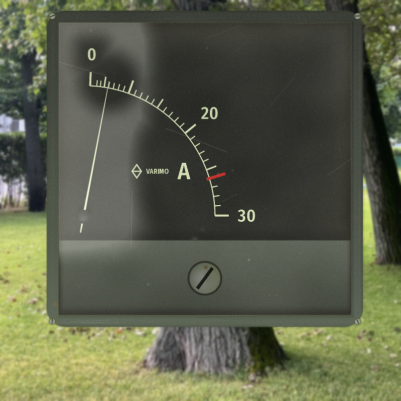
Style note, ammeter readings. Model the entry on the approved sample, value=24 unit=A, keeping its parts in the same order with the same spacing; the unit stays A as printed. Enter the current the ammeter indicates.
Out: value=6 unit=A
